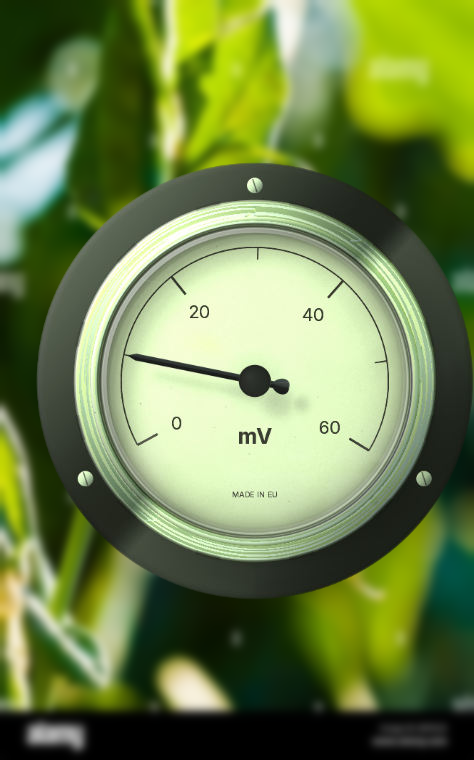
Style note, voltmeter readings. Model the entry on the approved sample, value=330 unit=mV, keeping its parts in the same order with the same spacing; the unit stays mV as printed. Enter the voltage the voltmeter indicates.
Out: value=10 unit=mV
